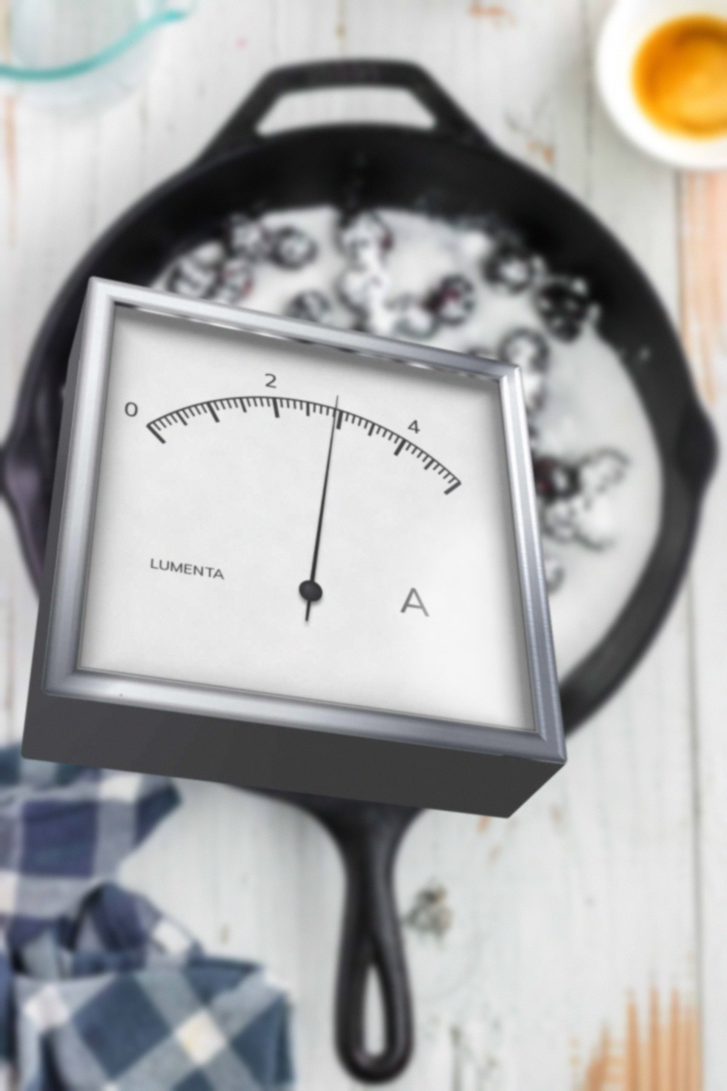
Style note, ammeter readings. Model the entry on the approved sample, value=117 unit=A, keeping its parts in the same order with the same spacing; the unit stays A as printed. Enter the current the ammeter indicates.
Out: value=2.9 unit=A
